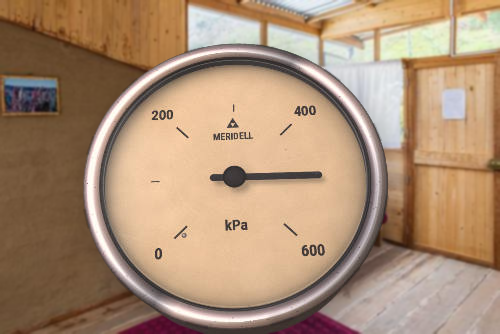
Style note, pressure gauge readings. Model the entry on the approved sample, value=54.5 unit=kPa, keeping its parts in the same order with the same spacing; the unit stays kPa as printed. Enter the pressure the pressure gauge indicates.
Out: value=500 unit=kPa
